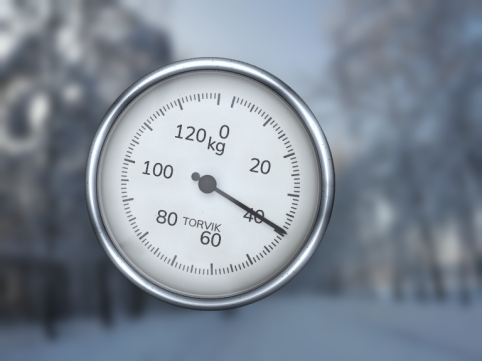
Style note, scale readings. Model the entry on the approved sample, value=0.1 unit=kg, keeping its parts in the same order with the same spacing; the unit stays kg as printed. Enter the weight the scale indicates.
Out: value=39 unit=kg
